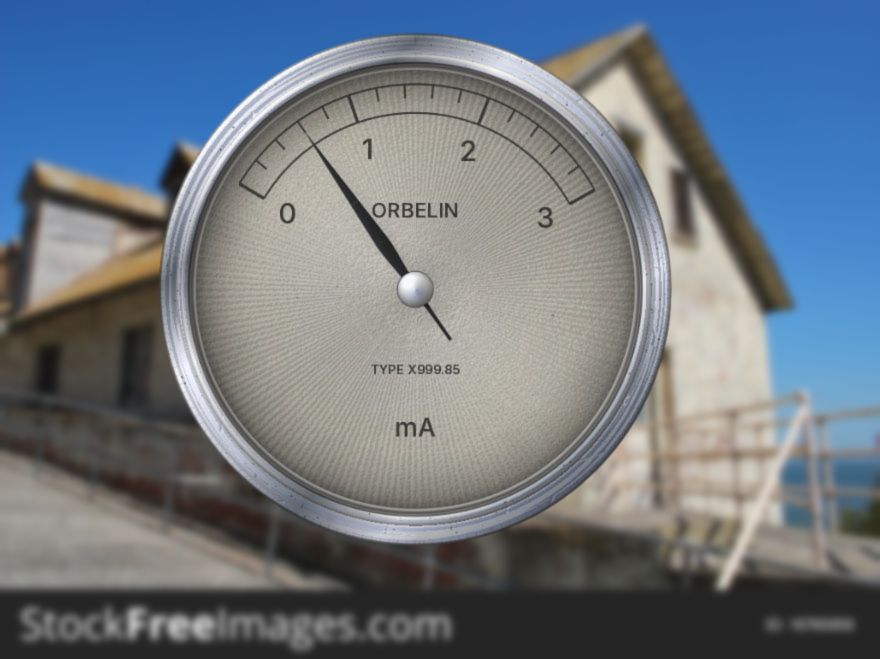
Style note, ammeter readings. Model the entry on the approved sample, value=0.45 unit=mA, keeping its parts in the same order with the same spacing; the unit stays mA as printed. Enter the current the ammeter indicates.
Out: value=0.6 unit=mA
